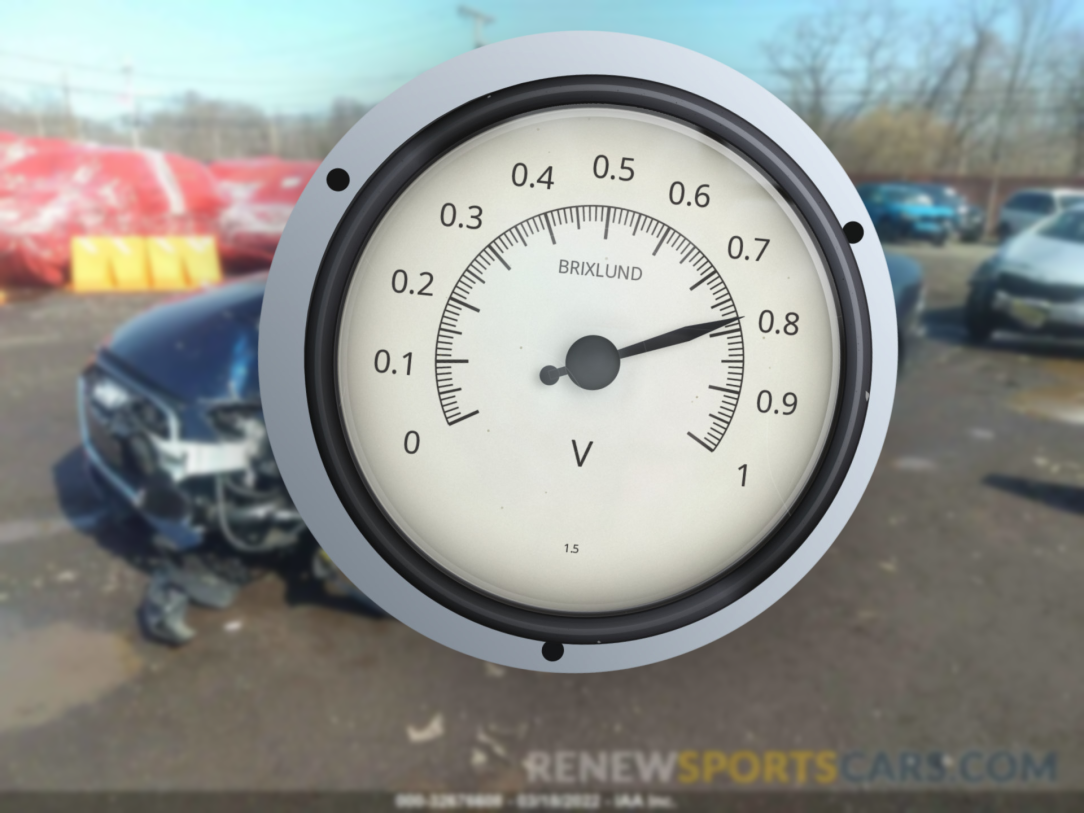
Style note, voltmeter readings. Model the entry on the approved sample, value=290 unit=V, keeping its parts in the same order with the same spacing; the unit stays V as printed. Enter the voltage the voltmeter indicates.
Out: value=0.78 unit=V
